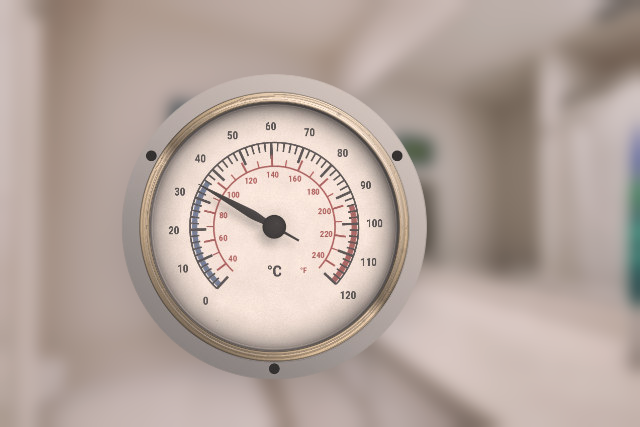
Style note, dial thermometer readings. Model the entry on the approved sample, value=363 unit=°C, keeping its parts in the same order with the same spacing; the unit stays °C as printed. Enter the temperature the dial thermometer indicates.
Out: value=34 unit=°C
